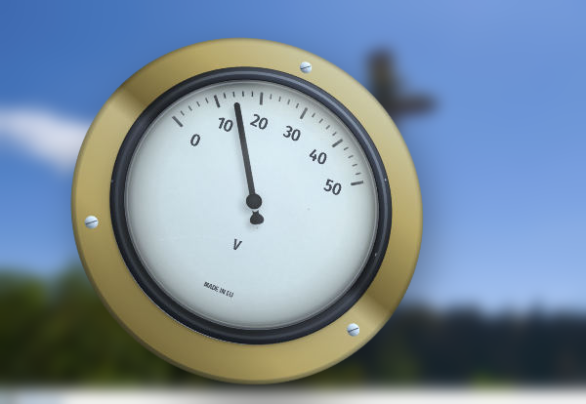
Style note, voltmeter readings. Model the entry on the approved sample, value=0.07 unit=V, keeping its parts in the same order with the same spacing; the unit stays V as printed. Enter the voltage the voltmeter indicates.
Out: value=14 unit=V
